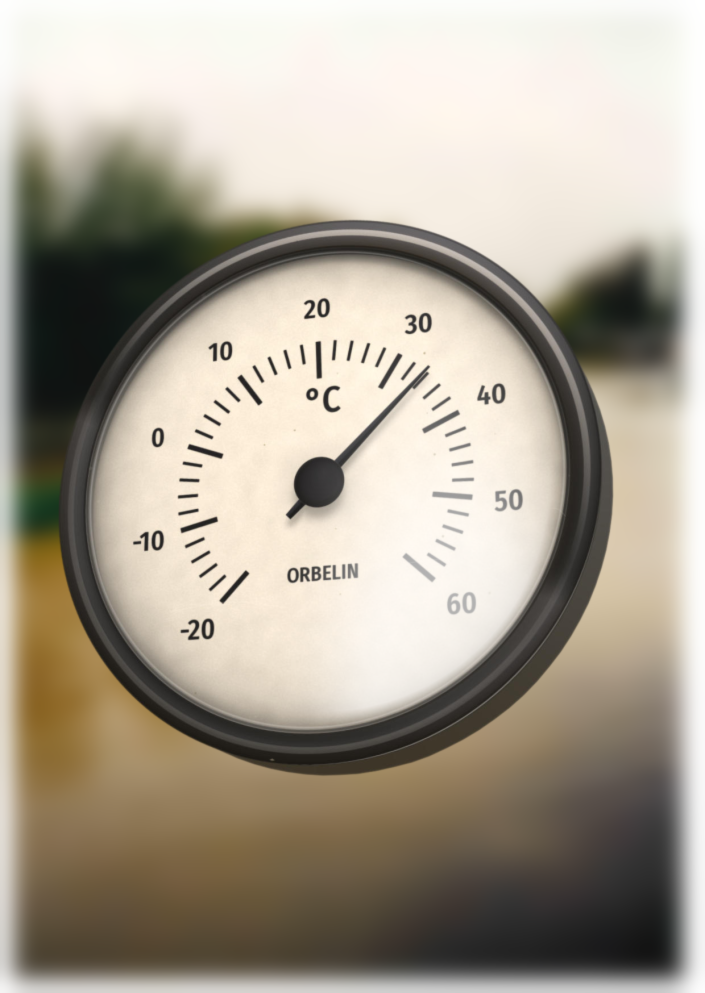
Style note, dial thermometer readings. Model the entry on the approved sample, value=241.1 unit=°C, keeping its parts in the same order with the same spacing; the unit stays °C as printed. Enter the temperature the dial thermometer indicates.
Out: value=34 unit=°C
